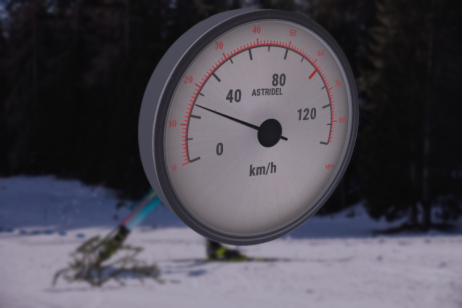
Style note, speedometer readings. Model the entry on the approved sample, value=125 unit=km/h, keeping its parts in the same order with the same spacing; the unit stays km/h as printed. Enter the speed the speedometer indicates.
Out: value=25 unit=km/h
